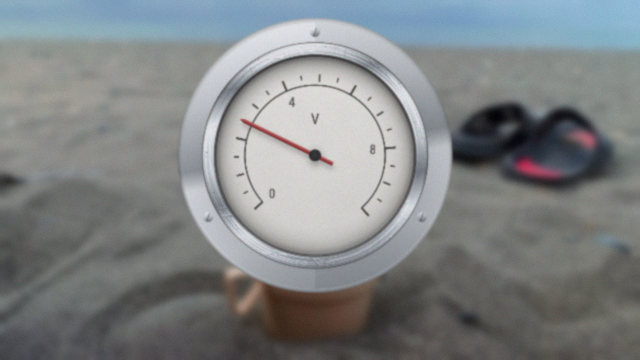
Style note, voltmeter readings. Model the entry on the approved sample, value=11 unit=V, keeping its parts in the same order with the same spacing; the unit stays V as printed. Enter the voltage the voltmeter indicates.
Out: value=2.5 unit=V
